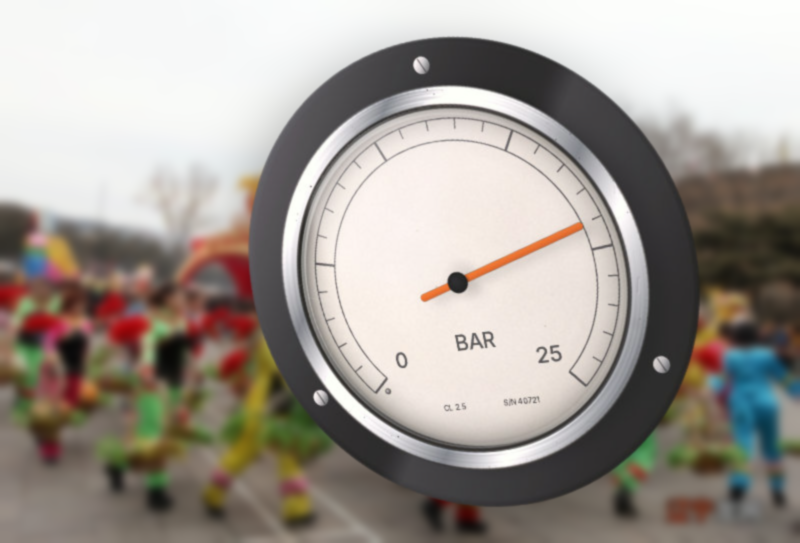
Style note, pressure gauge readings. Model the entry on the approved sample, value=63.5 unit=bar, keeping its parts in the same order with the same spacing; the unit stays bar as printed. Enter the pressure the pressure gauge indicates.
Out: value=19 unit=bar
